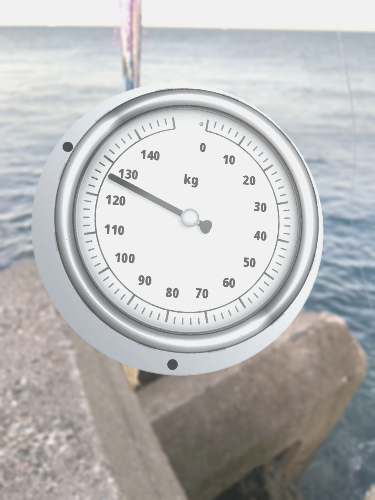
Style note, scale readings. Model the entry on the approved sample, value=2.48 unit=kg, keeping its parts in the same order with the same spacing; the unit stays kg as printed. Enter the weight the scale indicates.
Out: value=126 unit=kg
